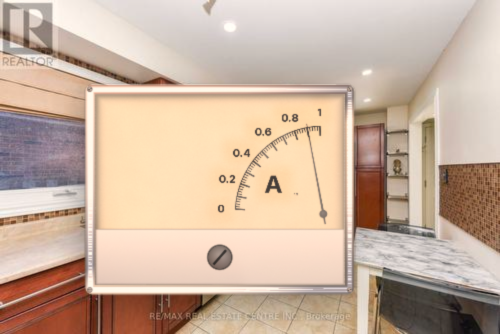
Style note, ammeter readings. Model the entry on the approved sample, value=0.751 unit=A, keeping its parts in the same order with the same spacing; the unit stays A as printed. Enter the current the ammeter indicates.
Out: value=0.9 unit=A
